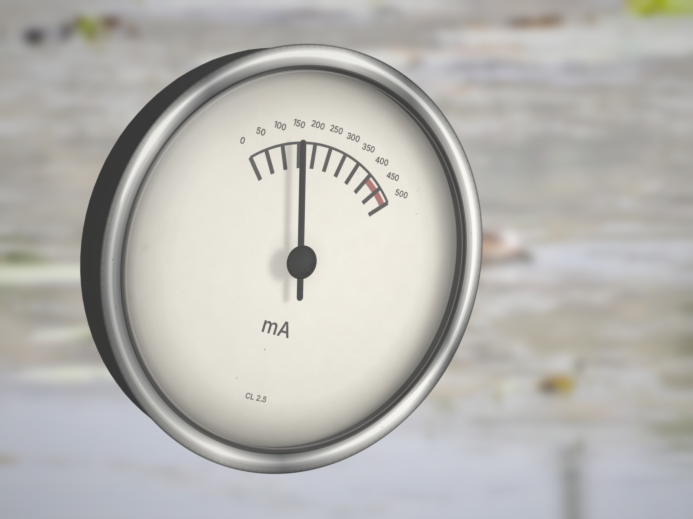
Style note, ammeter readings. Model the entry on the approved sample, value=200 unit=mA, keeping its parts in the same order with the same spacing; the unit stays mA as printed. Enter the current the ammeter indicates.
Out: value=150 unit=mA
